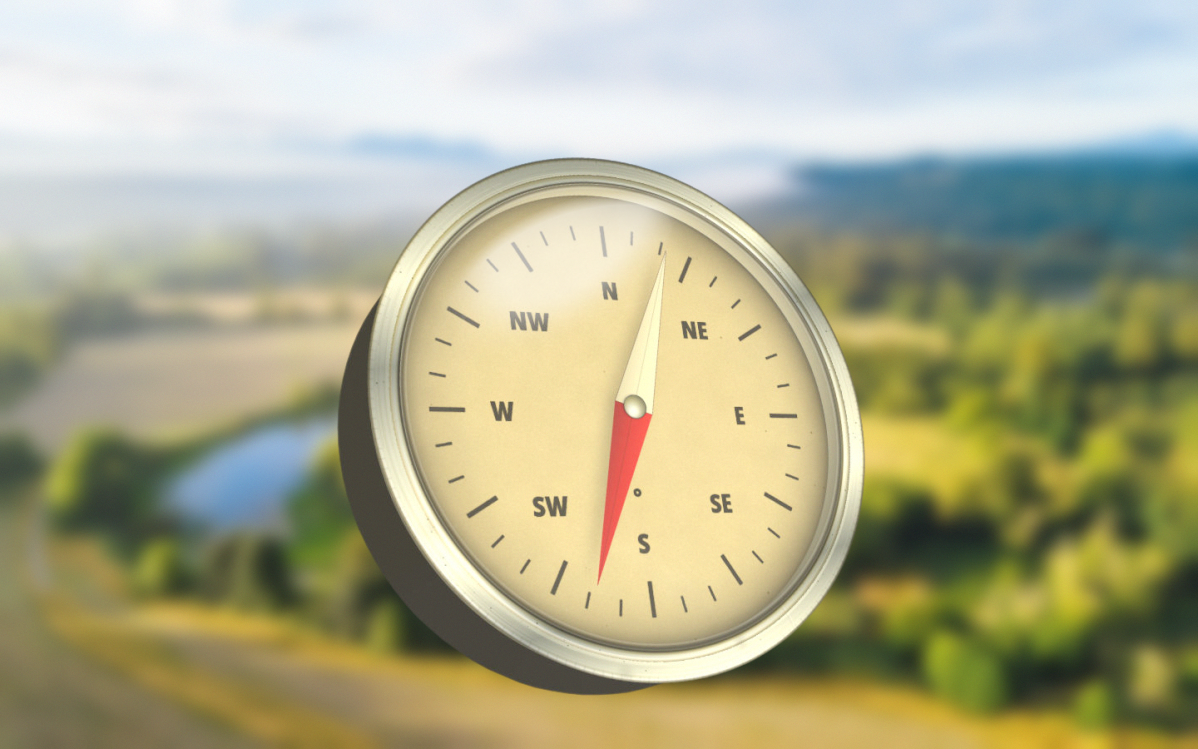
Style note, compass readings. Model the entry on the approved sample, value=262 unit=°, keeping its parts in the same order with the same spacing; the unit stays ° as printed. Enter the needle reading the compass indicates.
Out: value=200 unit=°
